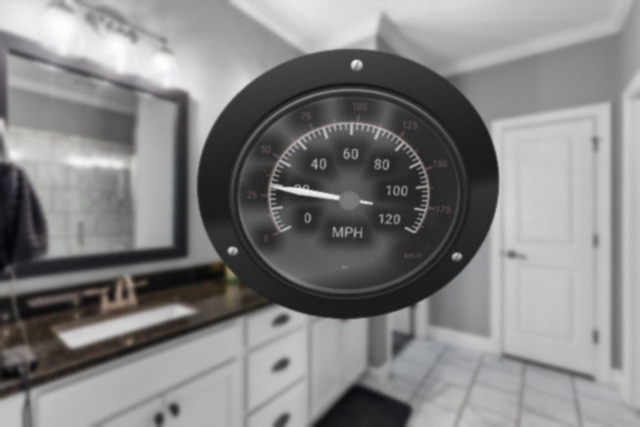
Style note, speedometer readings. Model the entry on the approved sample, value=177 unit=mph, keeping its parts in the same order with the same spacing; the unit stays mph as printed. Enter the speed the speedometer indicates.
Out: value=20 unit=mph
